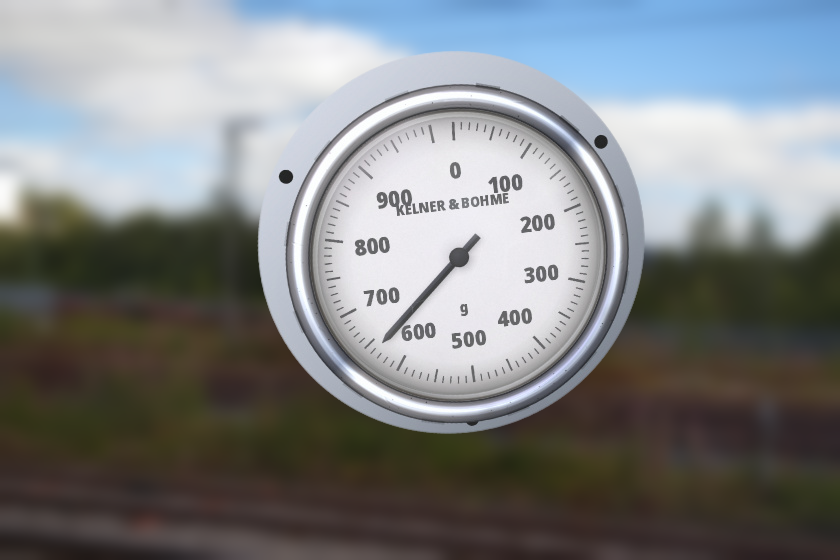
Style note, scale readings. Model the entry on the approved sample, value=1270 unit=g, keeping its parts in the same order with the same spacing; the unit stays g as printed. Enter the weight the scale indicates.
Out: value=640 unit=g
